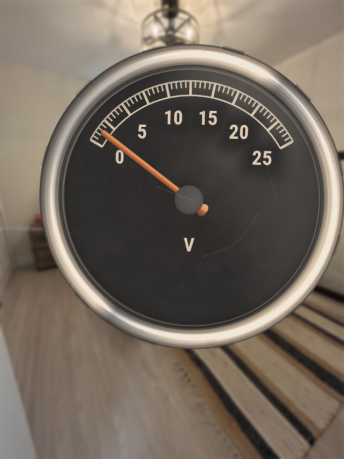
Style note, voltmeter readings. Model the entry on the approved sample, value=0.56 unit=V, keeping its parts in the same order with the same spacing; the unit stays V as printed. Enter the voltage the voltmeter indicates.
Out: value=1.5 unit=V
